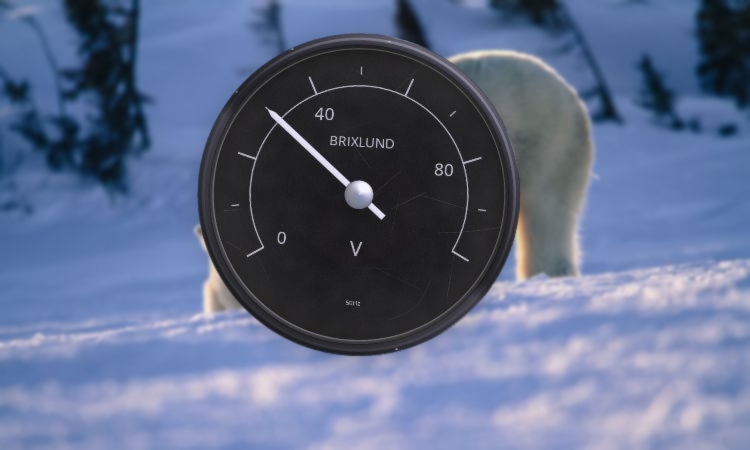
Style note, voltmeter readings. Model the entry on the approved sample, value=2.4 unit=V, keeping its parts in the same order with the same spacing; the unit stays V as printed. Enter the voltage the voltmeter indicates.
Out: value=30 unit=V
